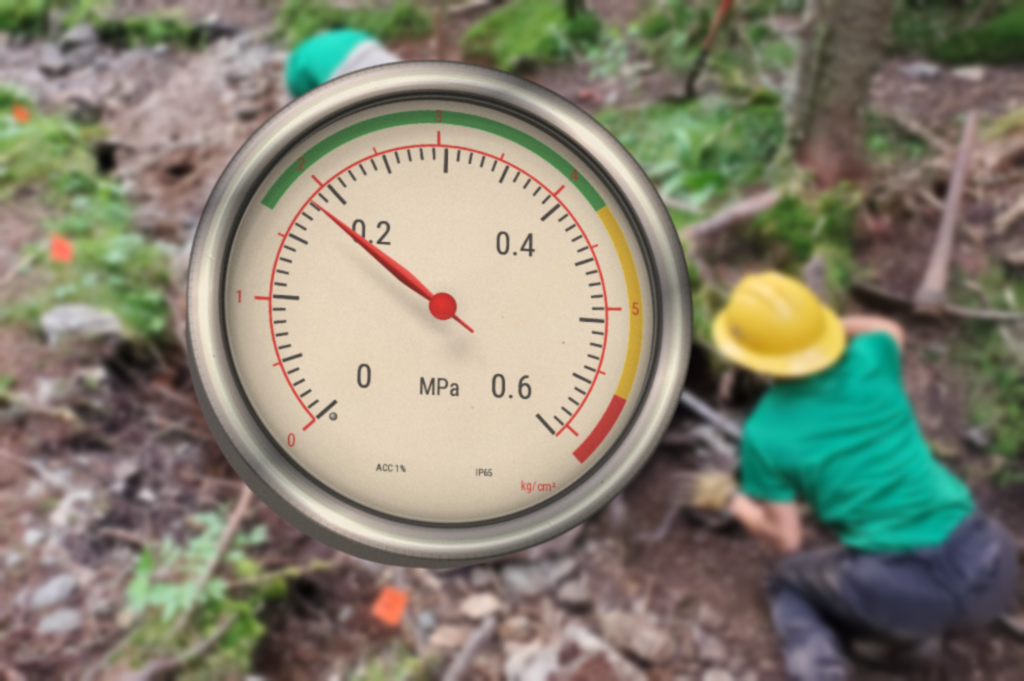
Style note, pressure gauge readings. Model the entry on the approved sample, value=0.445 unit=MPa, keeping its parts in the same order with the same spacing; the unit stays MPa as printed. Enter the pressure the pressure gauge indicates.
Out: value=0.18 unit=MPa
